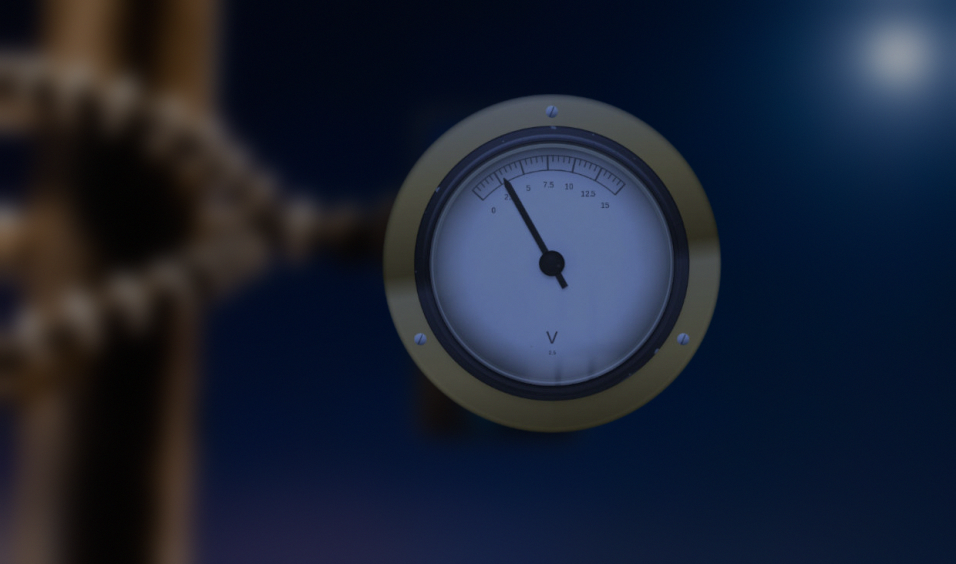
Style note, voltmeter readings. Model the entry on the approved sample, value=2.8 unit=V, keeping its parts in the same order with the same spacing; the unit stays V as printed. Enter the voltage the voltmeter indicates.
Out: value=3 unit=V
